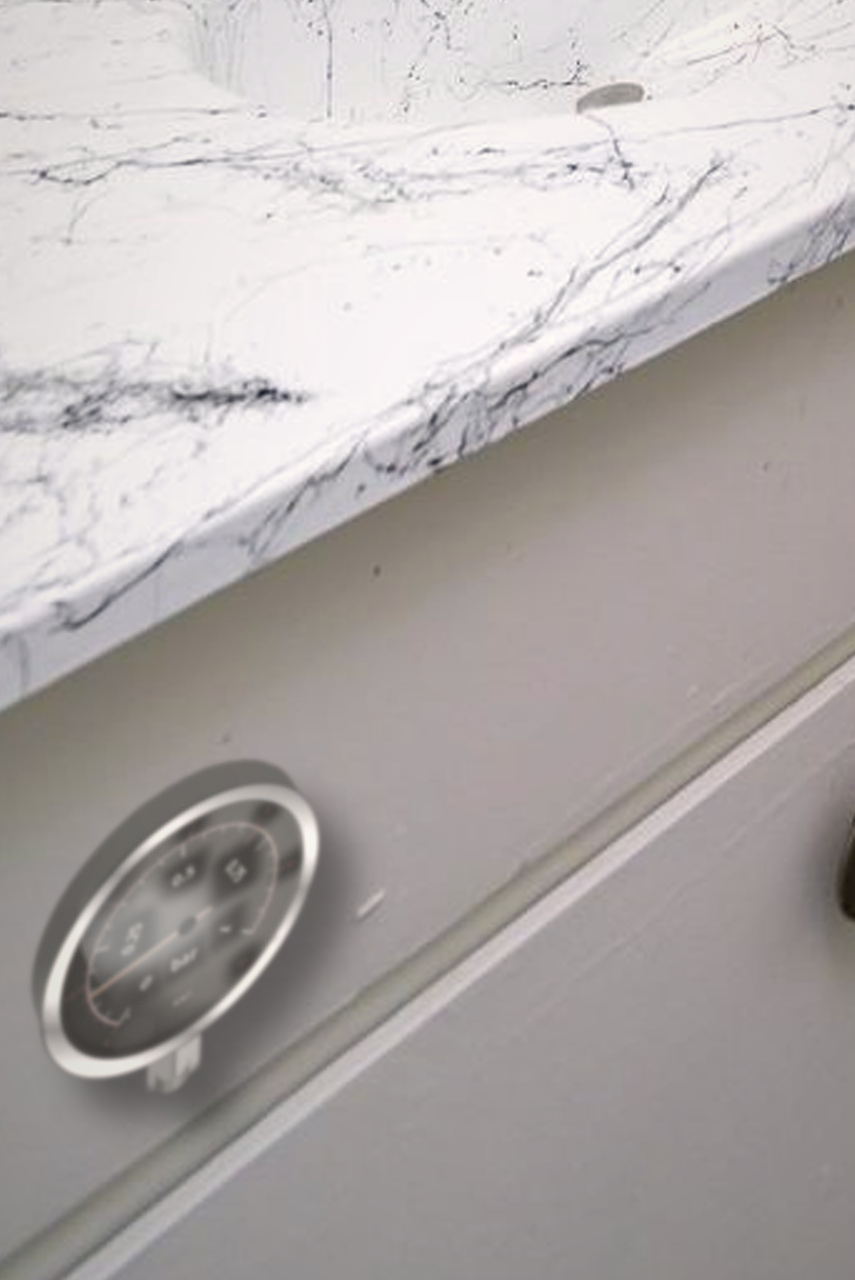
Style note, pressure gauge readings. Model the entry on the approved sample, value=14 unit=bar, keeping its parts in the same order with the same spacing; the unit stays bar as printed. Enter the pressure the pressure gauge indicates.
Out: value=0.15 unit=bar
